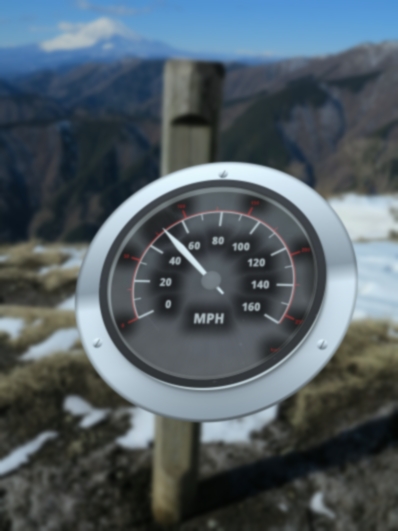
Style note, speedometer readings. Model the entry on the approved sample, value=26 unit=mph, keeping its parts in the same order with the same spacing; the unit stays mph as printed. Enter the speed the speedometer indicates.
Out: value=50 unit=mph
